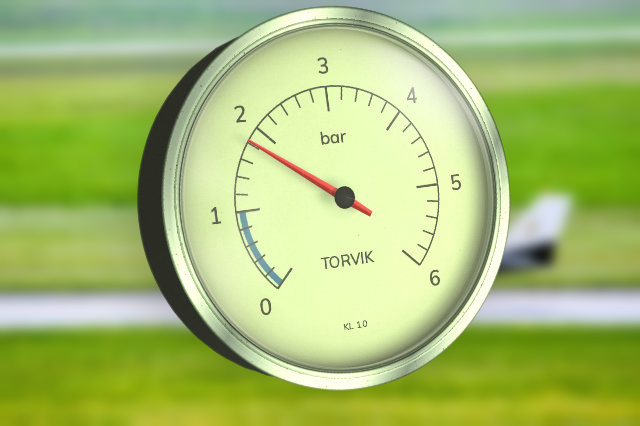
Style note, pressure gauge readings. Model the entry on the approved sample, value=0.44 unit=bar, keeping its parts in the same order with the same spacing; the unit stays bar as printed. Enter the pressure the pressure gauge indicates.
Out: value=1.8 unit=bar
